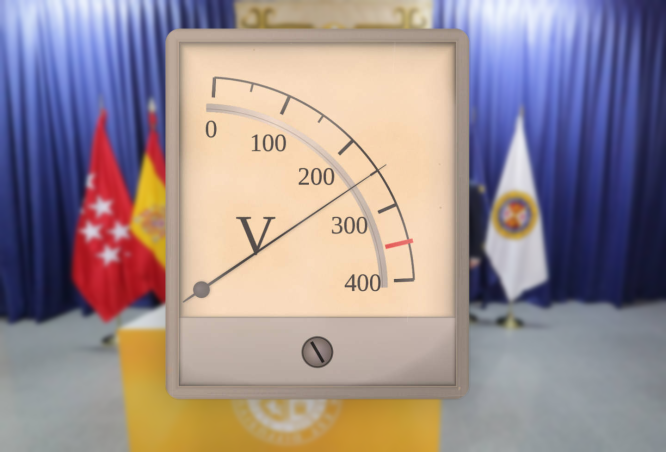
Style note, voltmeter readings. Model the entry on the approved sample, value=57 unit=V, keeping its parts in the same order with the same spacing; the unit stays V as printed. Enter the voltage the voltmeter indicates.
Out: value=250 unit=V
